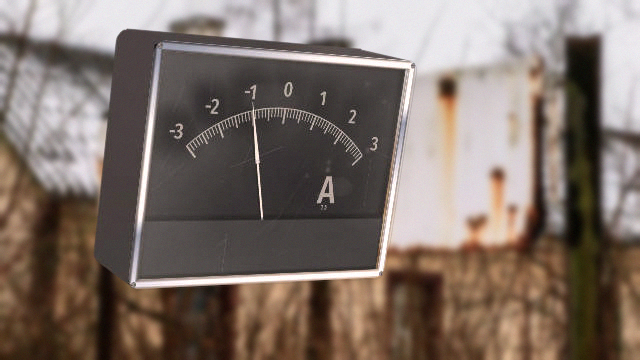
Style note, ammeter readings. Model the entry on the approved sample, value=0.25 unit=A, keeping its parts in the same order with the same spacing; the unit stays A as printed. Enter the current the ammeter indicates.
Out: value=-1 unit=A
